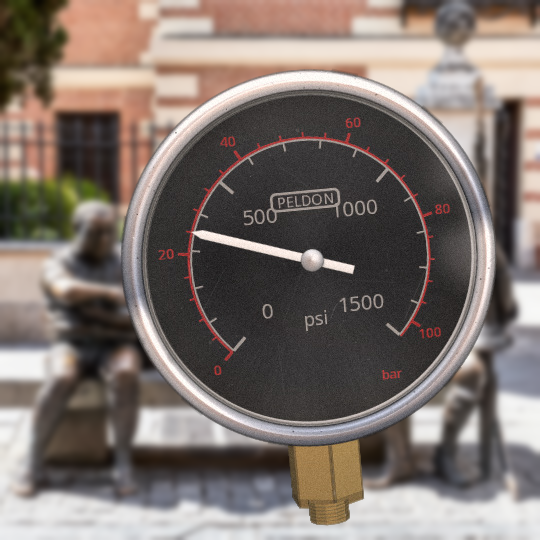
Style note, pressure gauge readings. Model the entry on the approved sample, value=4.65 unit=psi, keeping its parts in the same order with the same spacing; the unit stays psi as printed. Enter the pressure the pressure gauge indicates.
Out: value=350 unit=psi
